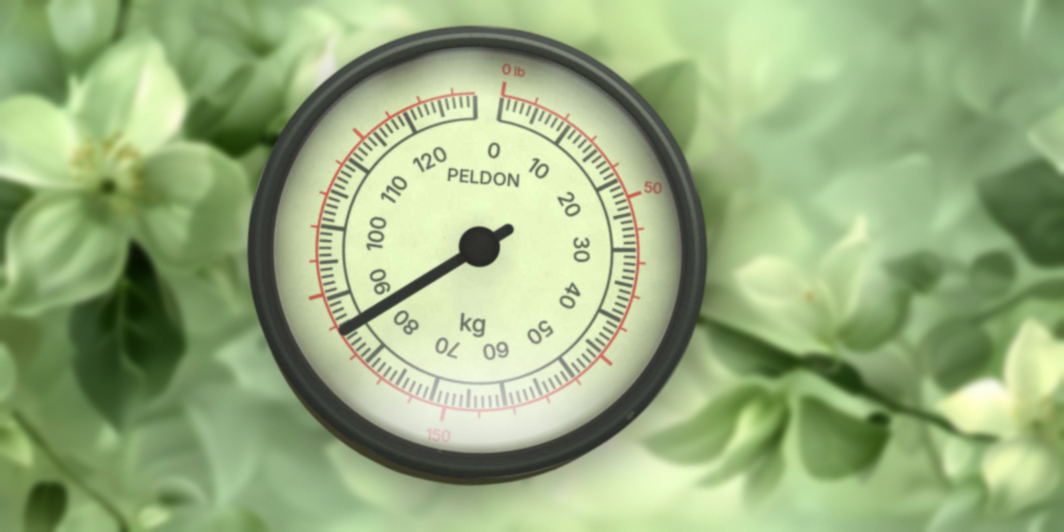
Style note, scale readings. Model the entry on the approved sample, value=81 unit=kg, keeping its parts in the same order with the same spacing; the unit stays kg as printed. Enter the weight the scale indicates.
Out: value=85 unit=kg
